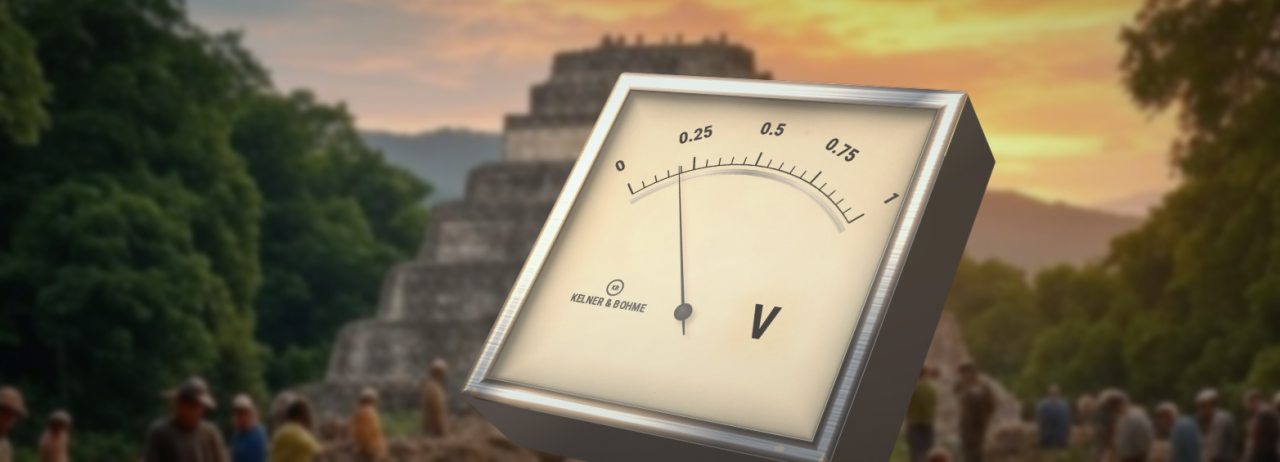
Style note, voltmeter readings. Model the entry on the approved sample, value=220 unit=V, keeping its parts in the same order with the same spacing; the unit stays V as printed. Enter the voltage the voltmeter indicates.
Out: value=0.2 unit=V
